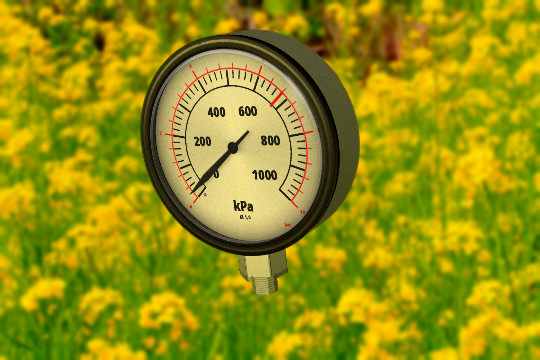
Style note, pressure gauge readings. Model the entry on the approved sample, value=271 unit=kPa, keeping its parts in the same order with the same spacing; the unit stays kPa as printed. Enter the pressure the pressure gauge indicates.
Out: value=20 unit=kPa
